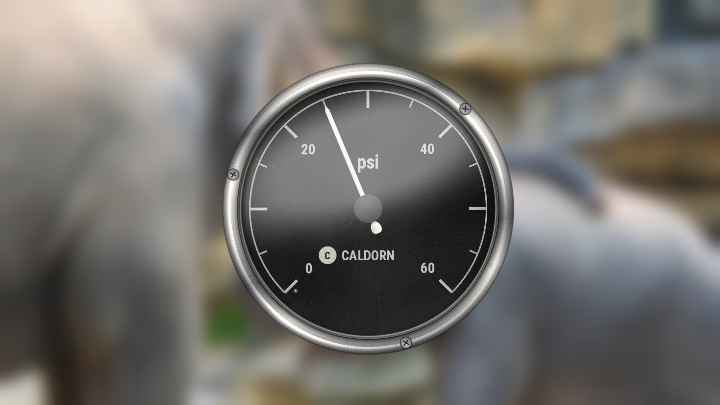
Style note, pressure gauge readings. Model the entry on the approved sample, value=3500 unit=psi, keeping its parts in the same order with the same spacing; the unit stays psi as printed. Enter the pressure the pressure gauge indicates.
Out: value=25 unit=psi
